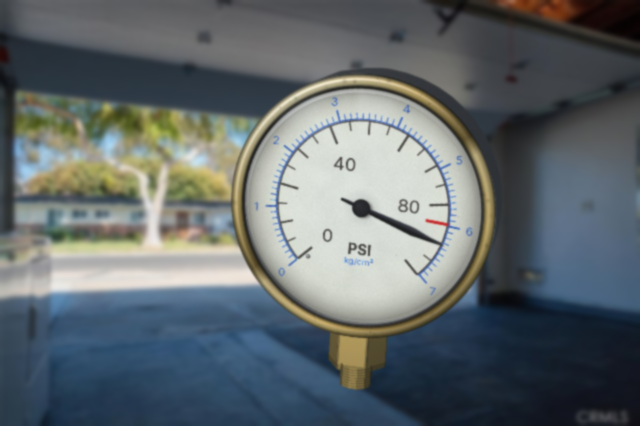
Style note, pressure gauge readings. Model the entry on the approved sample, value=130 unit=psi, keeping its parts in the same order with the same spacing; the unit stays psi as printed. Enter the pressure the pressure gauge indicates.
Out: value=90 unit=psi
